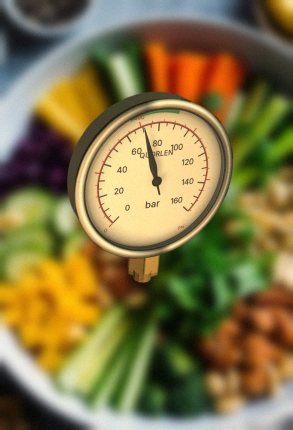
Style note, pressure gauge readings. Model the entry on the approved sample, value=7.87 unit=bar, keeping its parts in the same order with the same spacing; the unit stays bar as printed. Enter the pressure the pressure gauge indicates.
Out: value=70 unit=bar
